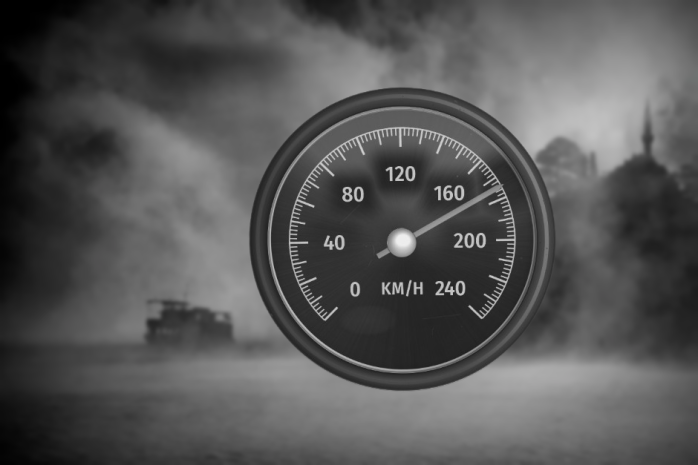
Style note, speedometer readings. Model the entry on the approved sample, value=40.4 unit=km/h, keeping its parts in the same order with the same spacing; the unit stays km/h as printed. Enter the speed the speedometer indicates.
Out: value=174 unit=km/h
